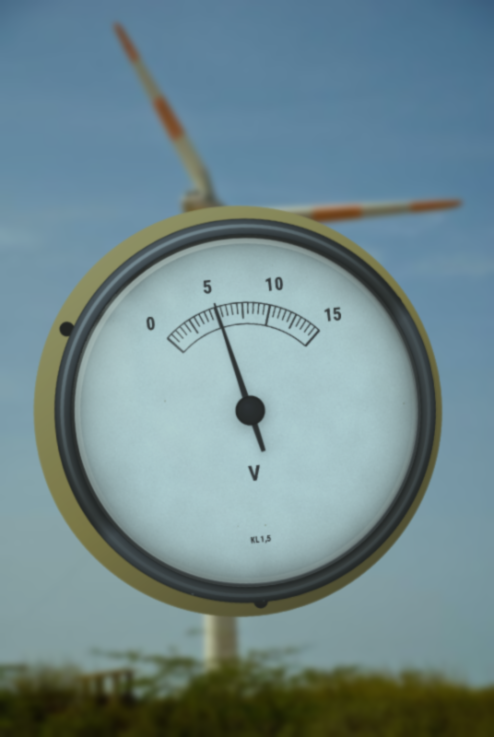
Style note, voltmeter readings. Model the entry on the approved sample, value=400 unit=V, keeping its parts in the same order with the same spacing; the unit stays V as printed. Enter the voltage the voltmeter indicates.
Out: value=5 unit=V
